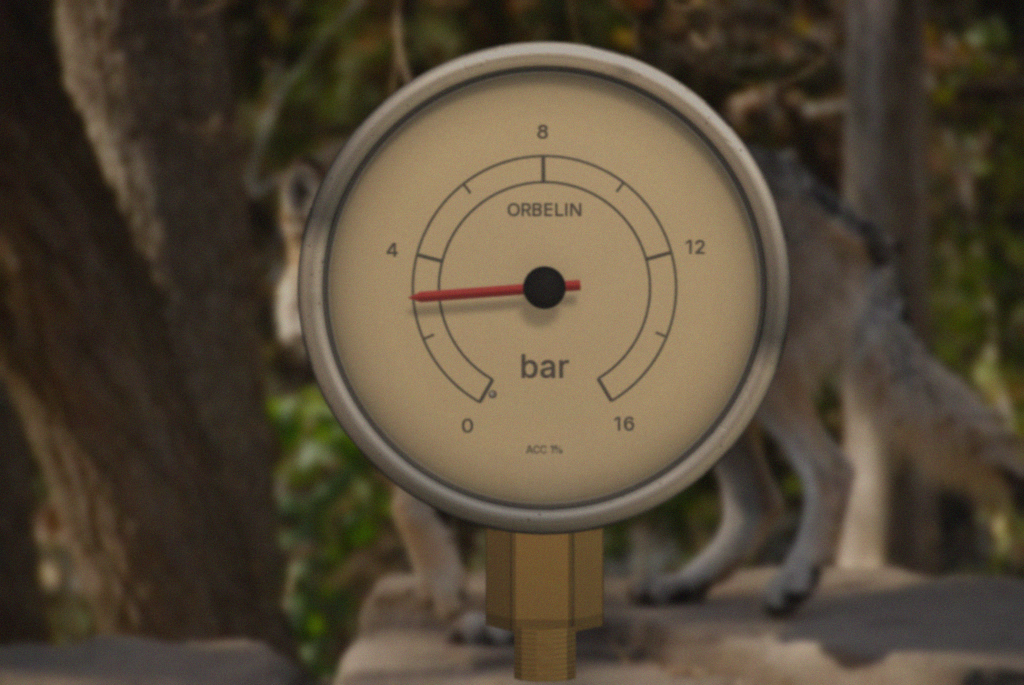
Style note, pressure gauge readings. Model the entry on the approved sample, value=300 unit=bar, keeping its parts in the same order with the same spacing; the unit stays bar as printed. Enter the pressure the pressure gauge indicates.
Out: value=3 unit=bar
